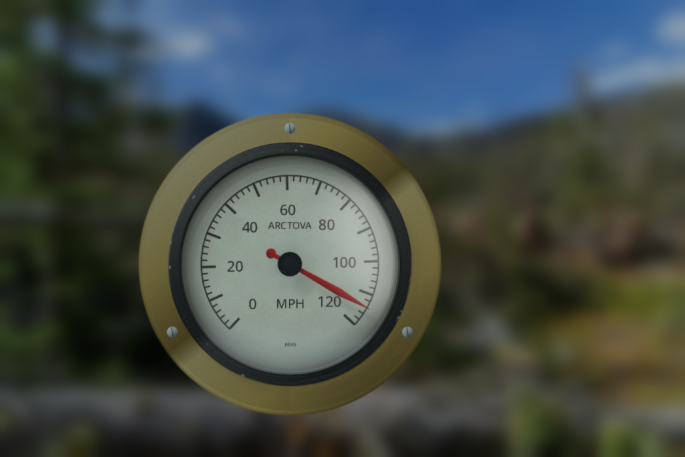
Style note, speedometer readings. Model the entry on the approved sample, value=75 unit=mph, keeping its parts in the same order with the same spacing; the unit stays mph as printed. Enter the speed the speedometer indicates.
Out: value=114 unit=mph
